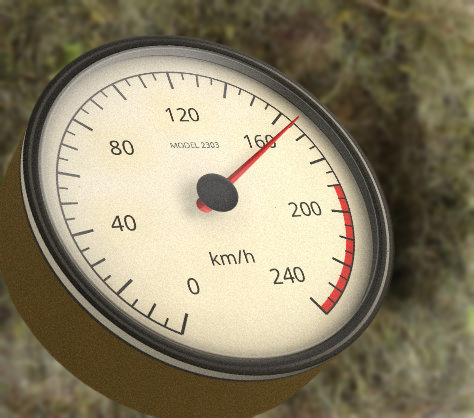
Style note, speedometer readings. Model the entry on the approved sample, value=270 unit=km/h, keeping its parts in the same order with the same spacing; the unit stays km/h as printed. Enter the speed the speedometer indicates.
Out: value=165 unit=km/h
